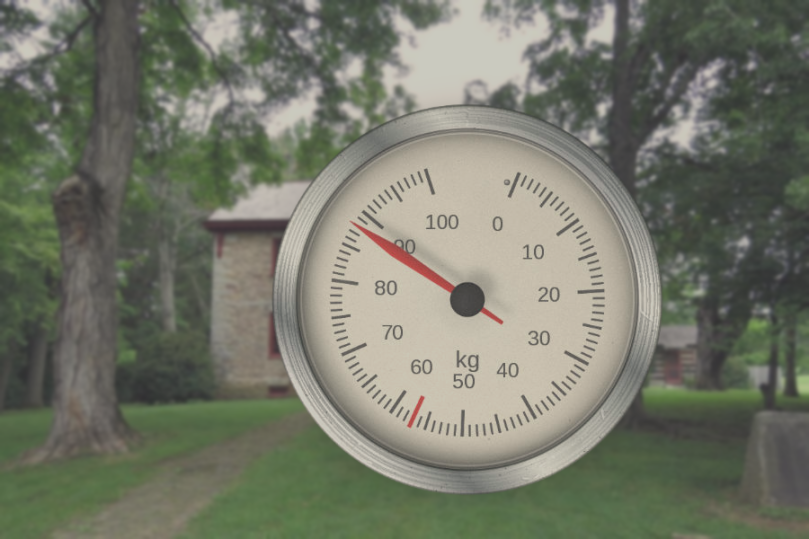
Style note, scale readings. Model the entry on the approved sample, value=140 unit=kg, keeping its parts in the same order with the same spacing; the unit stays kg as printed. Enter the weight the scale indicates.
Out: value=88 unit=kg
